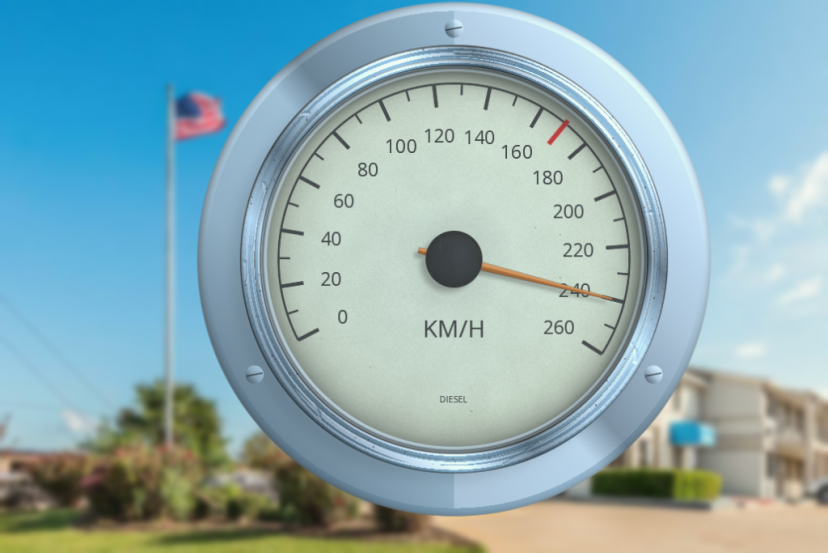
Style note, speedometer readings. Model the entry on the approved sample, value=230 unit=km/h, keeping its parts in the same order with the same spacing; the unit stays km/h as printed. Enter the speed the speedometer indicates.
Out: value=240 unit=km/h
